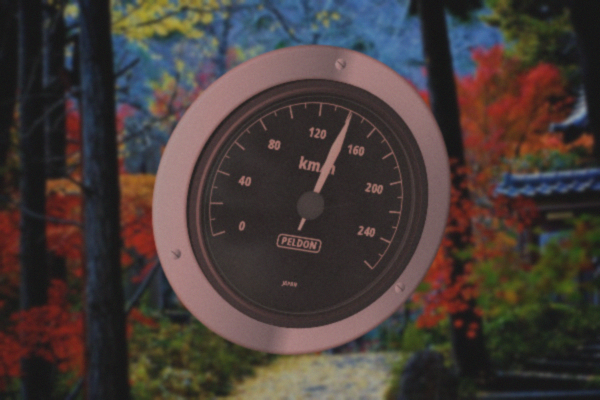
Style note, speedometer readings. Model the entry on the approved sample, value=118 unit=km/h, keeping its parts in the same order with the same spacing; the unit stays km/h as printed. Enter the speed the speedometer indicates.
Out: value=140 unit=km/h
